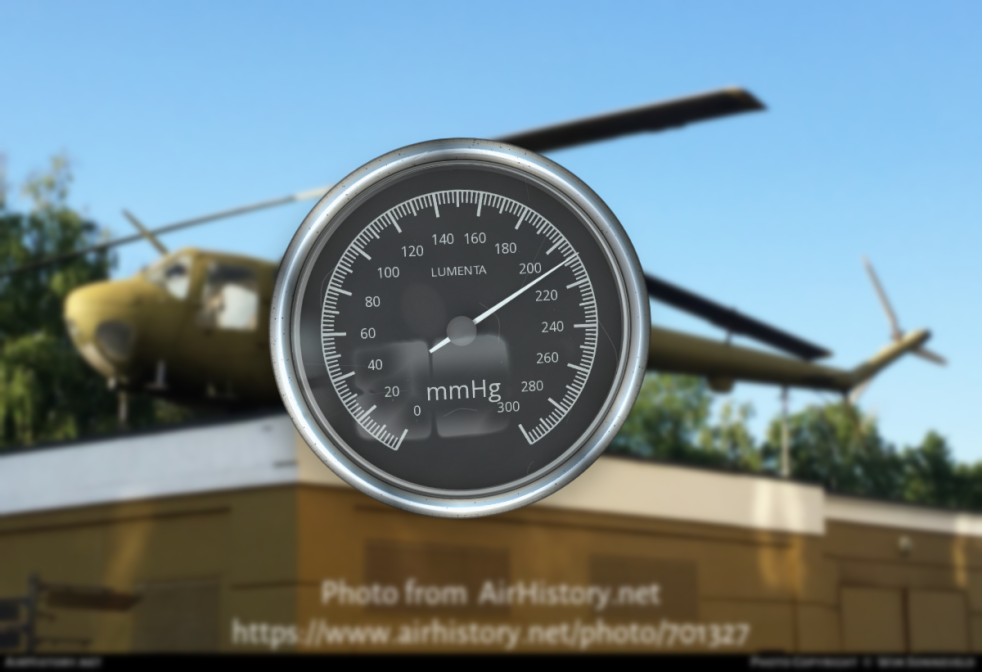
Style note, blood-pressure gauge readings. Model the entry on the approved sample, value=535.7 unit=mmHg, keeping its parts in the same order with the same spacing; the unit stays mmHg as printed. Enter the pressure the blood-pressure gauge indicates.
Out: value=208 unit=mmHg
